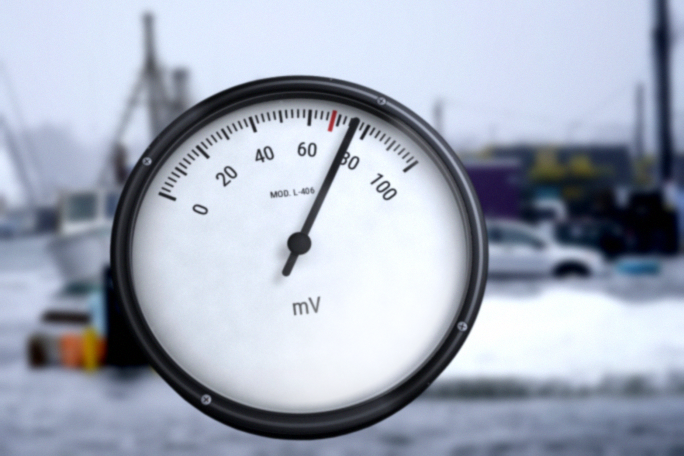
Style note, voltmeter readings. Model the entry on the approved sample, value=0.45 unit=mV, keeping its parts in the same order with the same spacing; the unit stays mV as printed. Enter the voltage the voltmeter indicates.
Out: value=76 unit=mV
